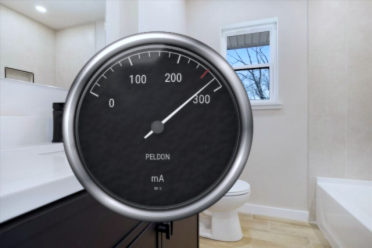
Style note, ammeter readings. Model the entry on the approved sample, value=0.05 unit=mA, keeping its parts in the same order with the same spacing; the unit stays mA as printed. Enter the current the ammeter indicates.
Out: value=280 unit=mA
